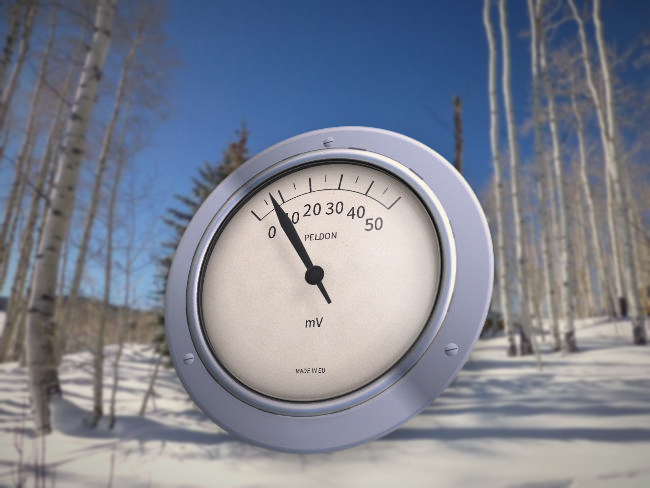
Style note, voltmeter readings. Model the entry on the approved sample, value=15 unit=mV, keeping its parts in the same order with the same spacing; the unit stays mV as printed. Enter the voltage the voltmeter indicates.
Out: value=7.5 unit=mV
